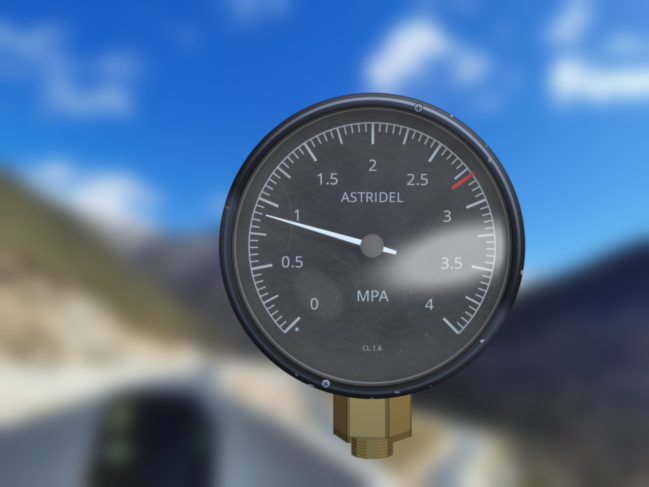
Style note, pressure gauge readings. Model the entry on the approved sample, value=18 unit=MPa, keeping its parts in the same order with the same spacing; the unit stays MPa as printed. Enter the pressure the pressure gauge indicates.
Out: value=0.9 unit=MPa
